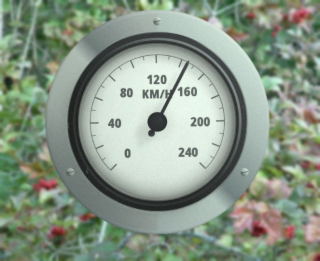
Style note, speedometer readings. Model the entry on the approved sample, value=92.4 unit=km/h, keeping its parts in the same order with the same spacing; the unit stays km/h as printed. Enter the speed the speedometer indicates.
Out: value=145 unit=km/h
